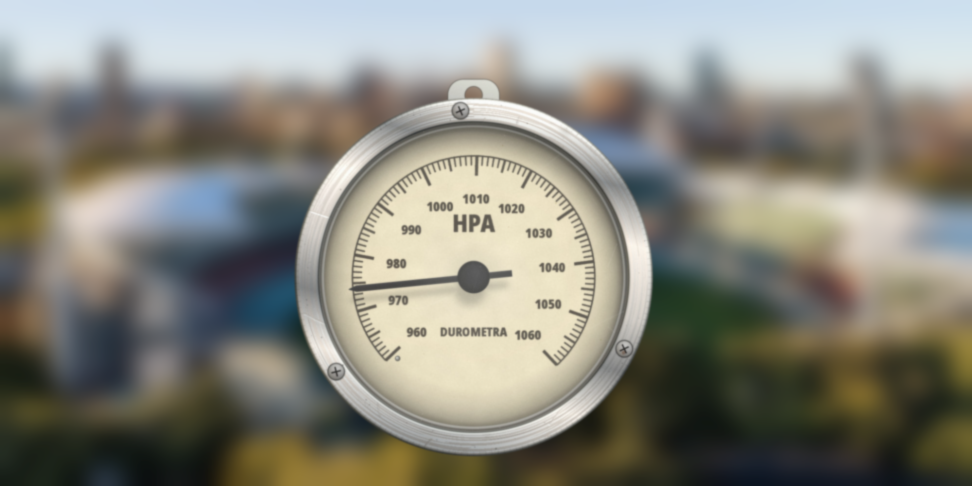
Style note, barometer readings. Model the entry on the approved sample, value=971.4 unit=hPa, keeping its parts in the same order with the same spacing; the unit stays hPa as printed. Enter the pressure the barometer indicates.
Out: value=974 unit=hPa
